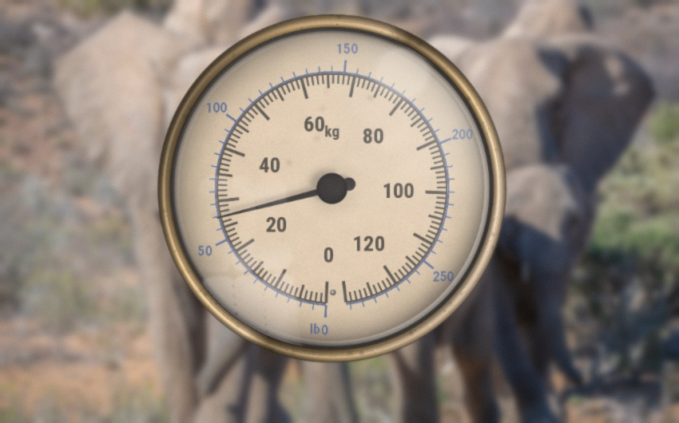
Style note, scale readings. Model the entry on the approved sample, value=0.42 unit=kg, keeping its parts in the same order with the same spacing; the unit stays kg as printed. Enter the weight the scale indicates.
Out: value=27 unit=kg
